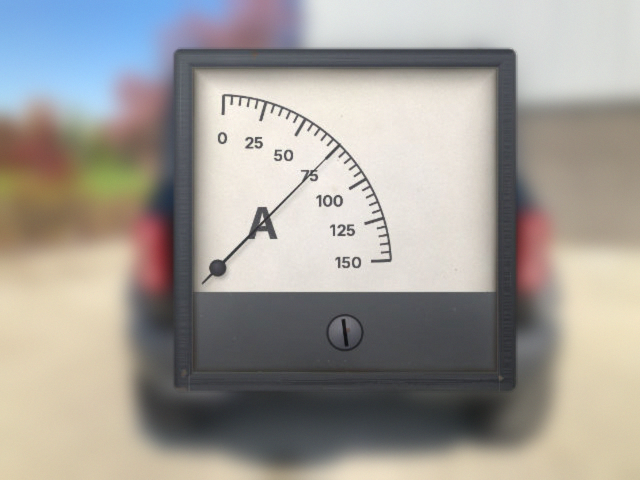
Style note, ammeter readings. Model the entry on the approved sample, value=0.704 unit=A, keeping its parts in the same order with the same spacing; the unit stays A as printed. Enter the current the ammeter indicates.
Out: value=75 unit=A
